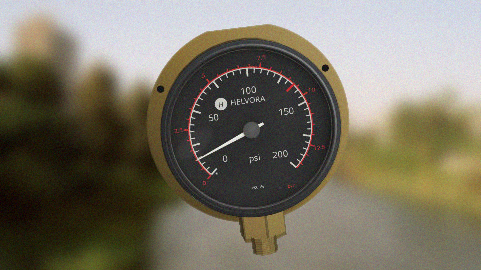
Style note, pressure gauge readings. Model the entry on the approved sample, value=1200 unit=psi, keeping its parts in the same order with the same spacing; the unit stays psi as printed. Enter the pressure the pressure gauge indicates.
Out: value=15 unit=psi
